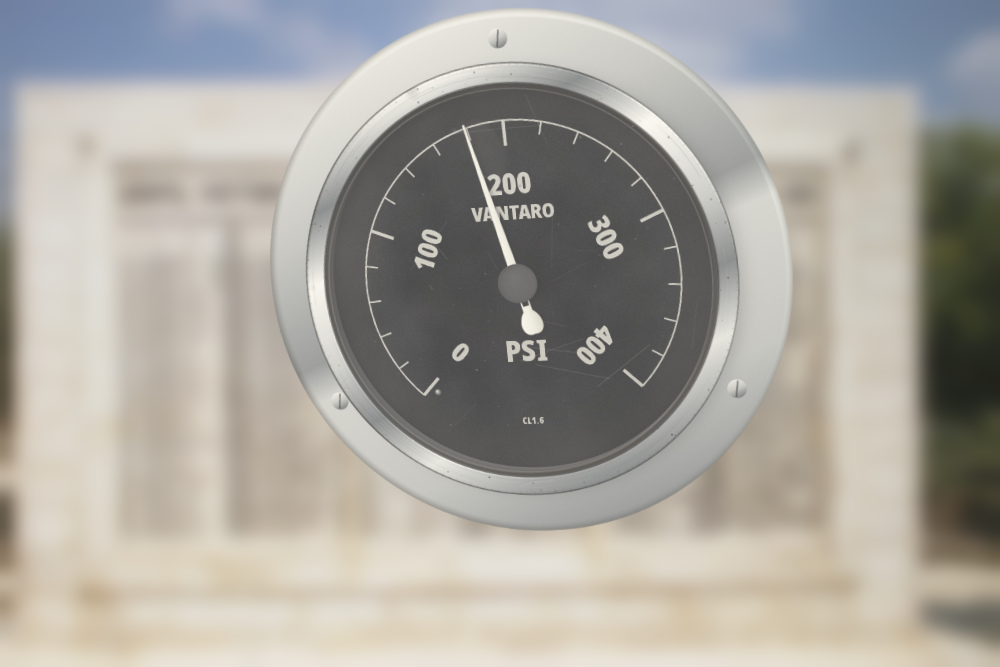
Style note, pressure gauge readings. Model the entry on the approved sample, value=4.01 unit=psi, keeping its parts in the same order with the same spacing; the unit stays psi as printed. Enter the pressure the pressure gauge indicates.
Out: value=180 unit=psi
